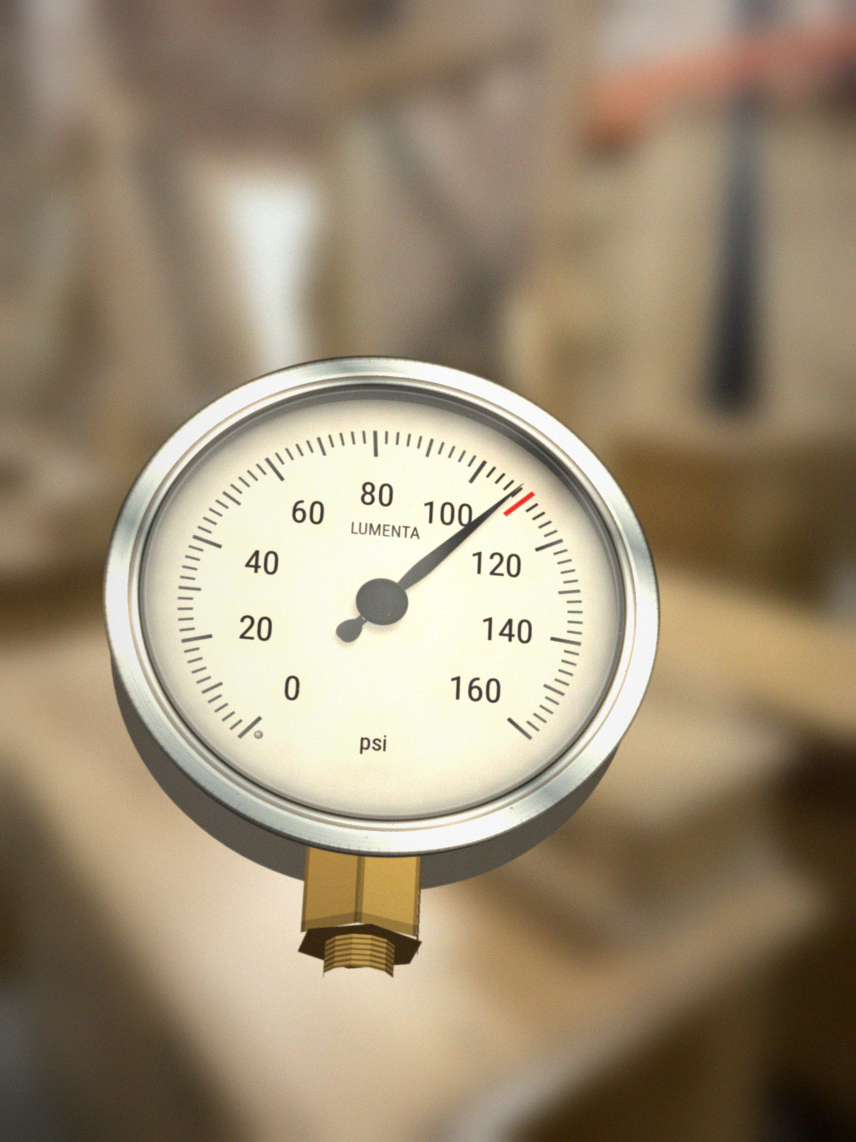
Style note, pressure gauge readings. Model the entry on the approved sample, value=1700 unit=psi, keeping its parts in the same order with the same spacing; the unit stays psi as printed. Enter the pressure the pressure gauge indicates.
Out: value=108 unit=psi
